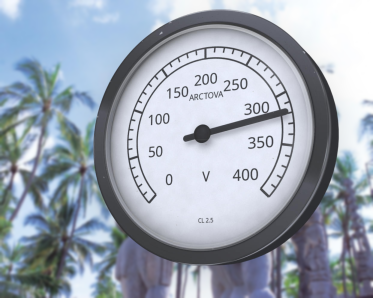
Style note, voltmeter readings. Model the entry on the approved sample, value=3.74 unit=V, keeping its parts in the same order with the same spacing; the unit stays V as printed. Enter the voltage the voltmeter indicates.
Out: value=320 unit=V
